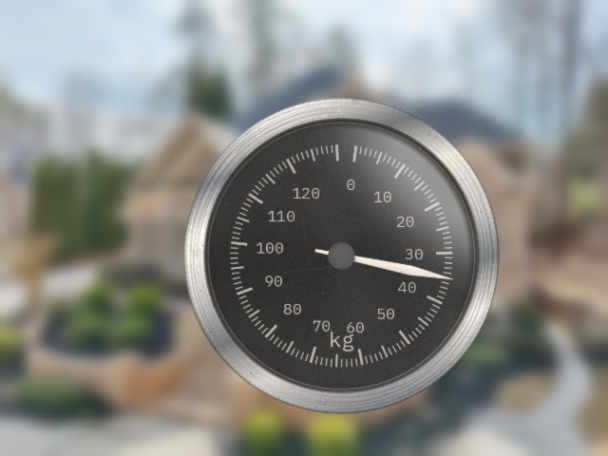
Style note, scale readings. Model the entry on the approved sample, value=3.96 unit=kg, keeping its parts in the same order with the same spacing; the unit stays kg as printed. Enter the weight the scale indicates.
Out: value=35 unit=kg
